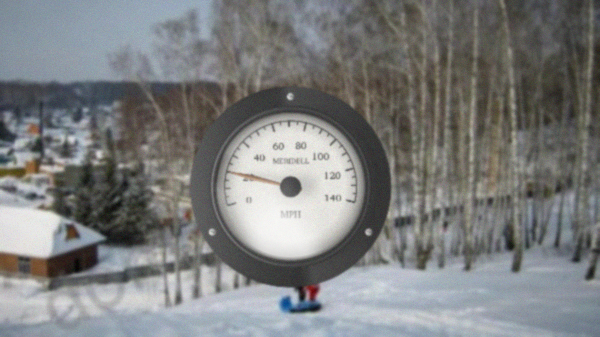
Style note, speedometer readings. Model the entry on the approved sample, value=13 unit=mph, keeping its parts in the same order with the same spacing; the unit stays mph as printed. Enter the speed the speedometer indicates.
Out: value=20 unit=mph
